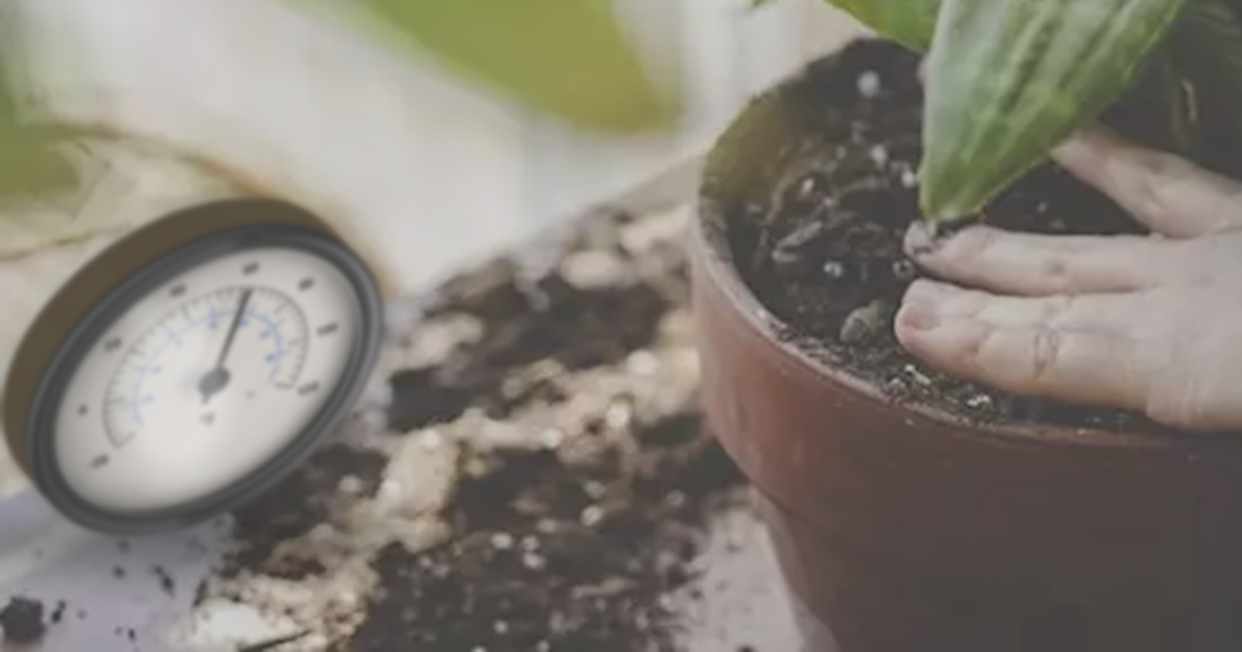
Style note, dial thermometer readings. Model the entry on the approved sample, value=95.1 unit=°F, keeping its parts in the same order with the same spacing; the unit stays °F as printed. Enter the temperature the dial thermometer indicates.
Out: value=60 unit=°F
